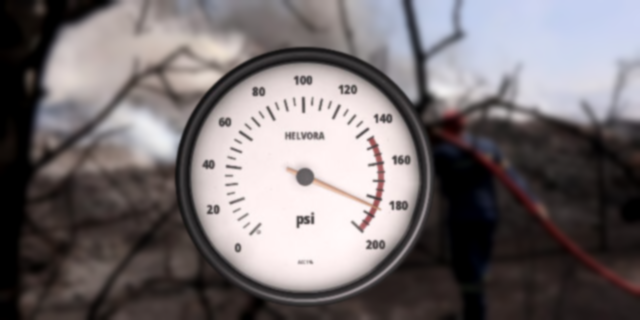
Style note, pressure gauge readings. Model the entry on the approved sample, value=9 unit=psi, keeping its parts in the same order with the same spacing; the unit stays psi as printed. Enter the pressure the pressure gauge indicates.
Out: value=185 unit=psi
